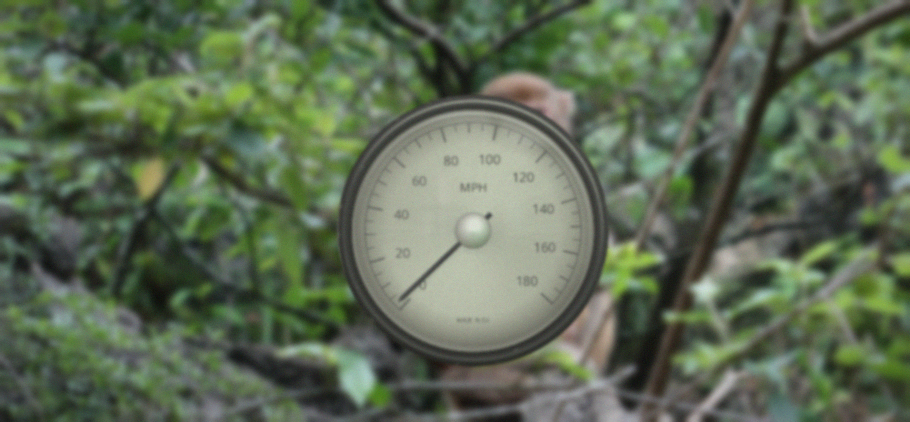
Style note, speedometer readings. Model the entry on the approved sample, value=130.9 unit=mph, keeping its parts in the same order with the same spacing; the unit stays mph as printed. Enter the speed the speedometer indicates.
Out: value=2.5 unit=mph
